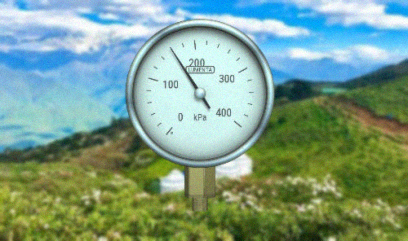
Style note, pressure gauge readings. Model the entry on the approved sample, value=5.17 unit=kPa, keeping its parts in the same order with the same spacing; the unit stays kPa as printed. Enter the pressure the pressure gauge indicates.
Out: value=160 unit=kPa
